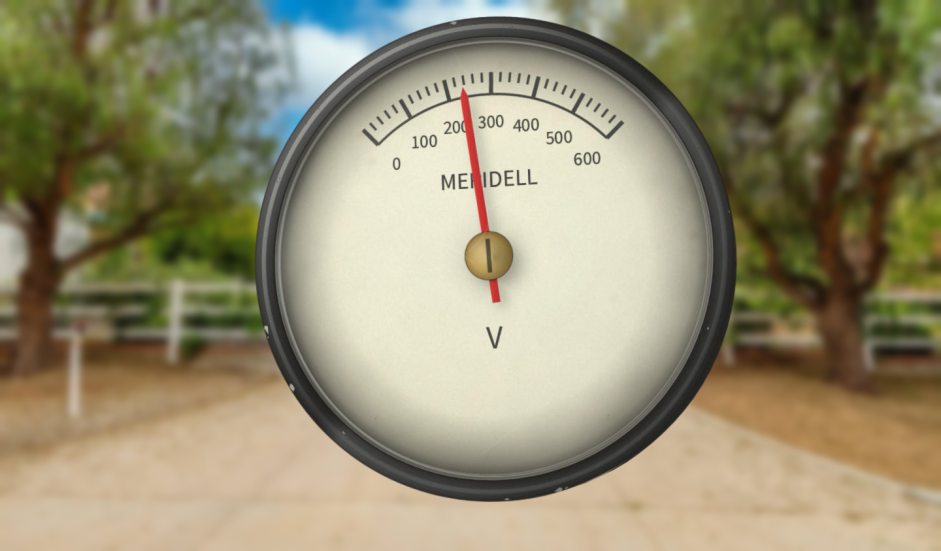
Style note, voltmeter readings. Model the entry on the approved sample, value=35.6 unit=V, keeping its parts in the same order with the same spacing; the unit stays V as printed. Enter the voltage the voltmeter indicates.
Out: value=240 unit=V
